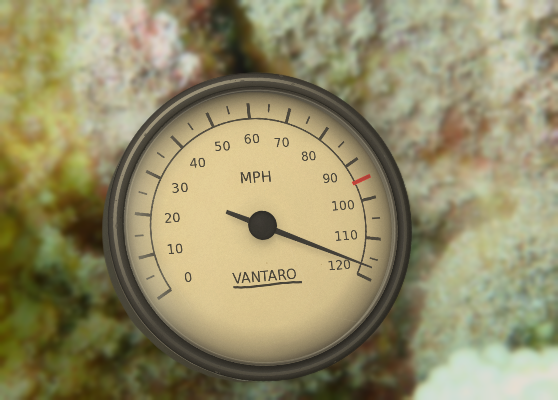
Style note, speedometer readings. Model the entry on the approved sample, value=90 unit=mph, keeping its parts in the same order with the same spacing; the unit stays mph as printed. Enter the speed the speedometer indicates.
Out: value=117.5 unit=mph
